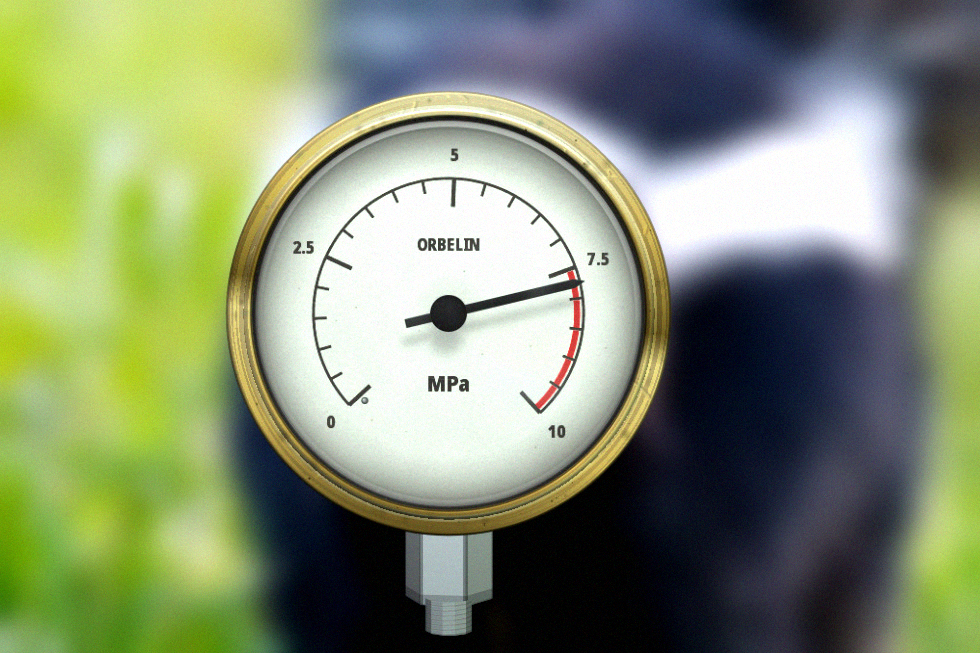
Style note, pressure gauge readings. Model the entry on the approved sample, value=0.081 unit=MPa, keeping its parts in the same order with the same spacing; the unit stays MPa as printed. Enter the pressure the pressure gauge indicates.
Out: value=7.75 unit=MPa
